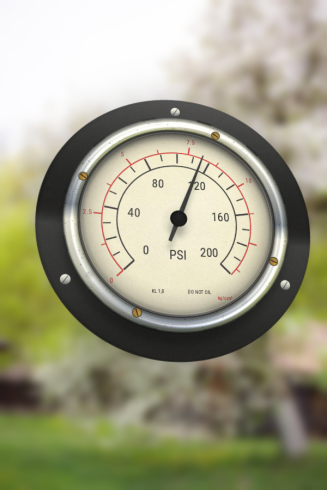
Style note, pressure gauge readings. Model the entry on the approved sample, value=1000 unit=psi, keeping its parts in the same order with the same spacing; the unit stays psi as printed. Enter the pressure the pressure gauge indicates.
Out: value=115 unit=psi
